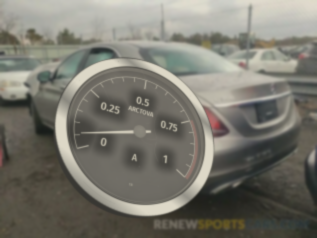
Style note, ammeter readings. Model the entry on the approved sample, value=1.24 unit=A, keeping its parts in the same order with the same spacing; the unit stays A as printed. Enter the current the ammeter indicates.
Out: value=0.05 unit=A
